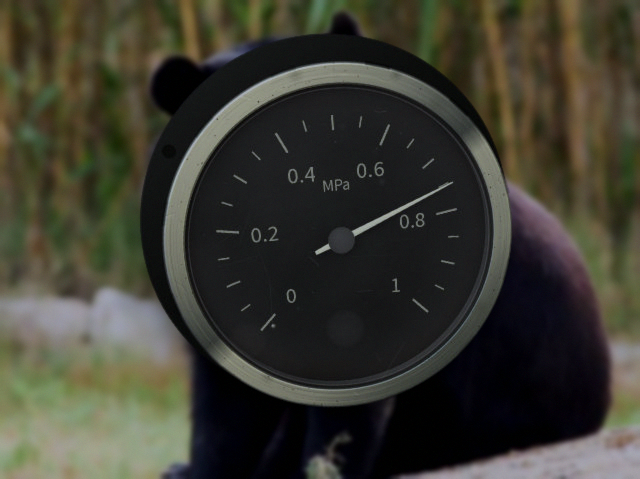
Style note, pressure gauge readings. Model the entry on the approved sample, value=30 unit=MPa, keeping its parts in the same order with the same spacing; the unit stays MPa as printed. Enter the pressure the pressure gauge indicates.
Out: value=0.75 unit=MPa
